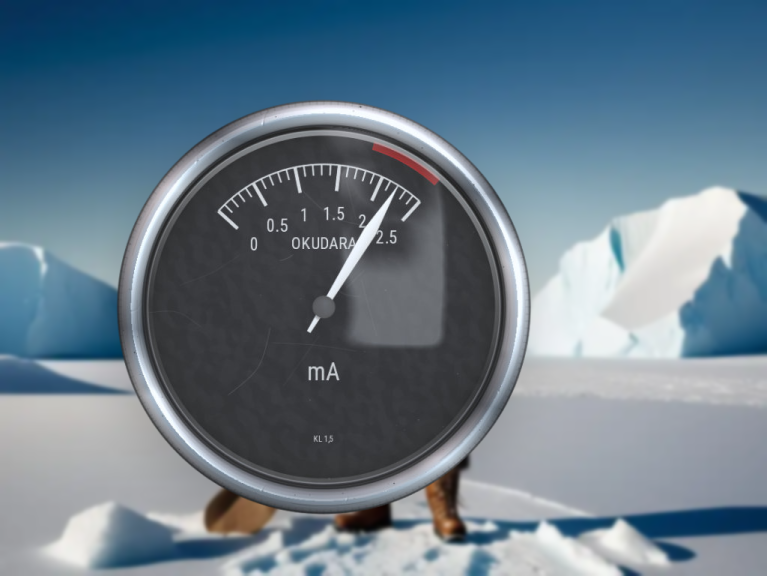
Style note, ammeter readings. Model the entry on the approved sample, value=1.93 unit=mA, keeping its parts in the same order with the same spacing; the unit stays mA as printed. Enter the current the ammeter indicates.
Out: value=2.2 unit=mA
